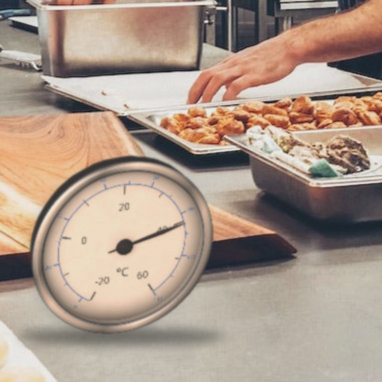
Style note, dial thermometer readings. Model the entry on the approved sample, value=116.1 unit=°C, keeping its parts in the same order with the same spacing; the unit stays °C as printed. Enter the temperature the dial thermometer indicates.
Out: value=40 unit=°C
